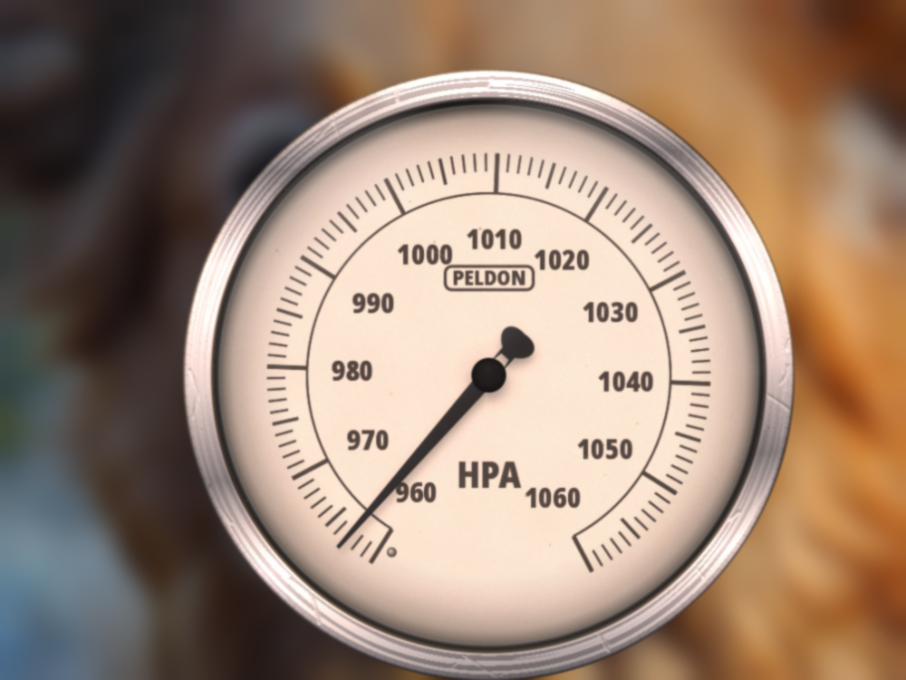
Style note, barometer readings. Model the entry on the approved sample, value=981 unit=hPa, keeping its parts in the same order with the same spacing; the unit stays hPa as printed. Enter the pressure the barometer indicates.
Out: value=963 unit=hPa
